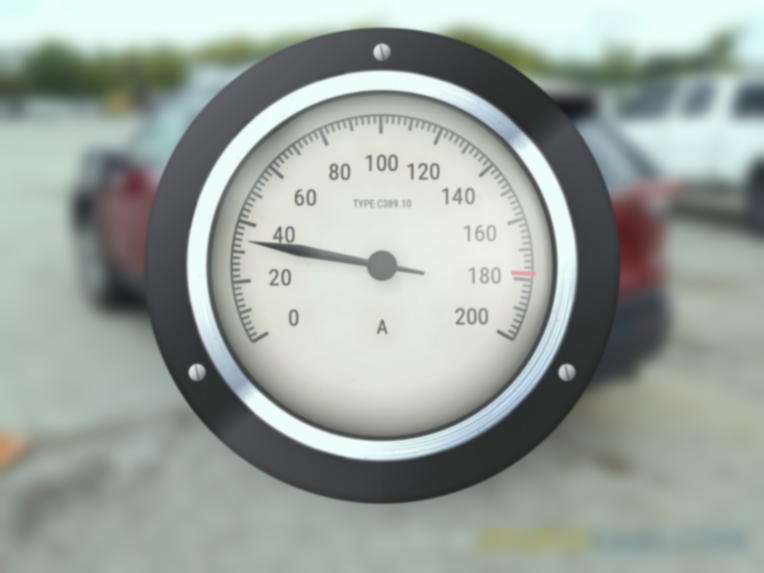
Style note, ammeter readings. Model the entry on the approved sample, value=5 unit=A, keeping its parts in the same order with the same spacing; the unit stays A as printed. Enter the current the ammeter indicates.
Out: value=34 unit=A
